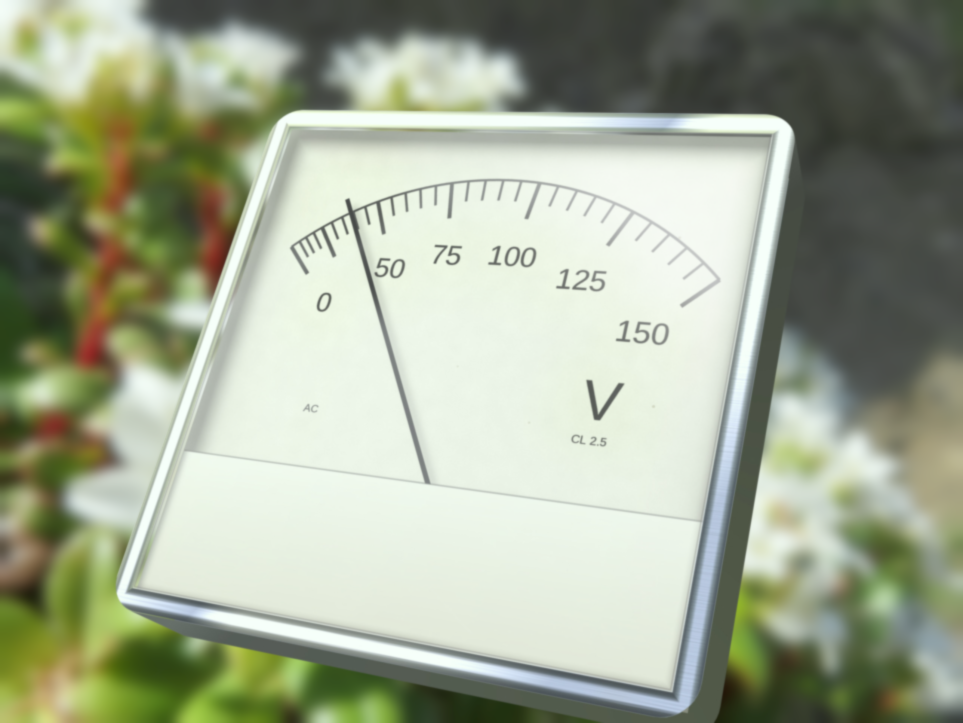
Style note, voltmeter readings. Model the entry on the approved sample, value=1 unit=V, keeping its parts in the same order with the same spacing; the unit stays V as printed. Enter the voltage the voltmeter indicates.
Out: value=40 unit=V
